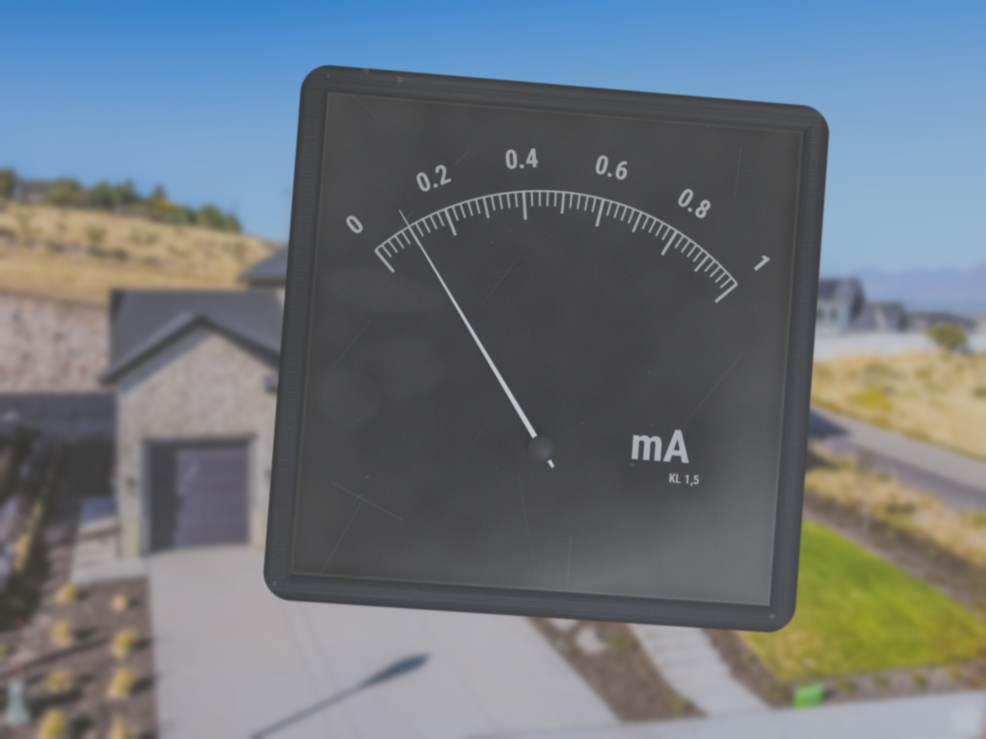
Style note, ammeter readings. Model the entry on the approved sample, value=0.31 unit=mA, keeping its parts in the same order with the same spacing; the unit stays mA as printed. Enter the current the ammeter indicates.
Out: value=0.1 unit=mA
